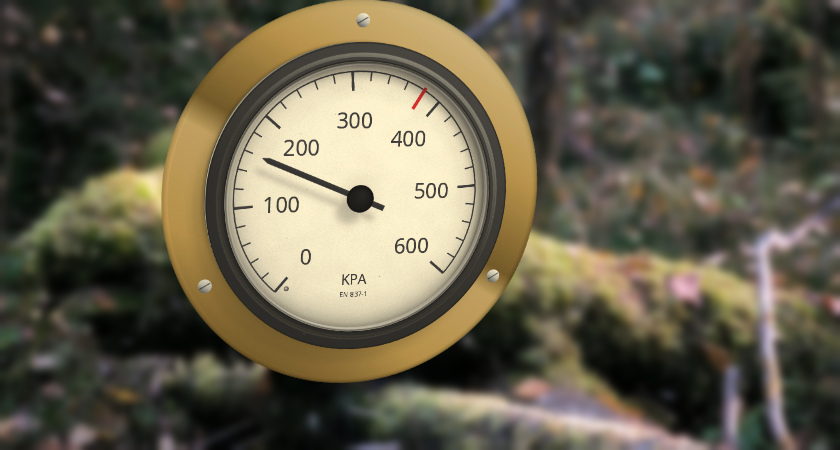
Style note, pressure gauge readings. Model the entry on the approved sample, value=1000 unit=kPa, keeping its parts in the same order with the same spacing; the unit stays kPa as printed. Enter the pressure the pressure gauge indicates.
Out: value=160 unit=kPa
